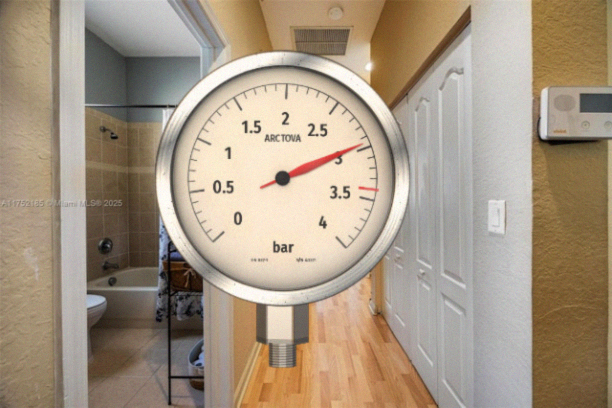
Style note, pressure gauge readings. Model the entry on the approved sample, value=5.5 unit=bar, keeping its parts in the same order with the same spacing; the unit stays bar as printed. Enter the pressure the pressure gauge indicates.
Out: value=2.95 unit=bar
